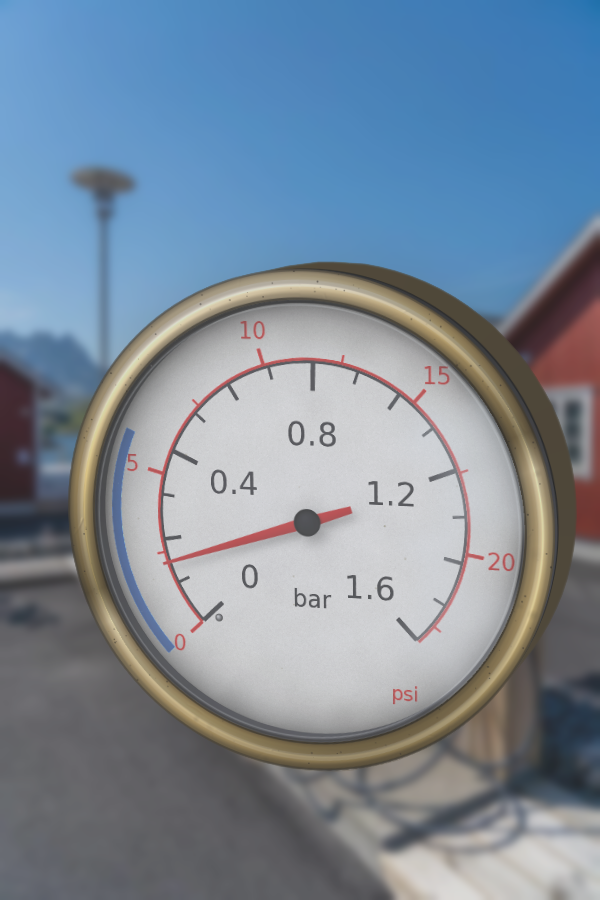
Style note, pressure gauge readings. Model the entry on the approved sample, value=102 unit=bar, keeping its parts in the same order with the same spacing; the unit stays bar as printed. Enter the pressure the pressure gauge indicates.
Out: value=0.15 unit=bar
